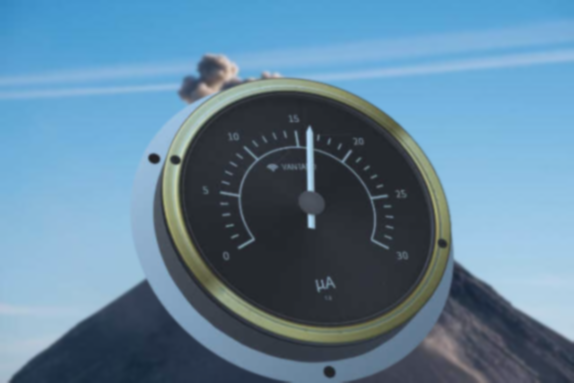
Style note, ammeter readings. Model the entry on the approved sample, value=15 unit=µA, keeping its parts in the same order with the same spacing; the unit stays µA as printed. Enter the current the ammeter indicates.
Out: value=16 unit=µA
